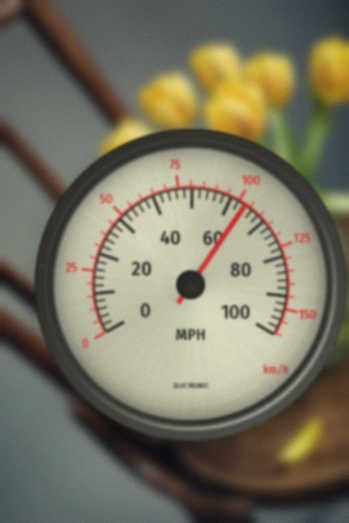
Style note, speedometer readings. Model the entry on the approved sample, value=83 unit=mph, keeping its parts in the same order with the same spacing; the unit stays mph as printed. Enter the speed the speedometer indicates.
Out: value=64 unit=mph
